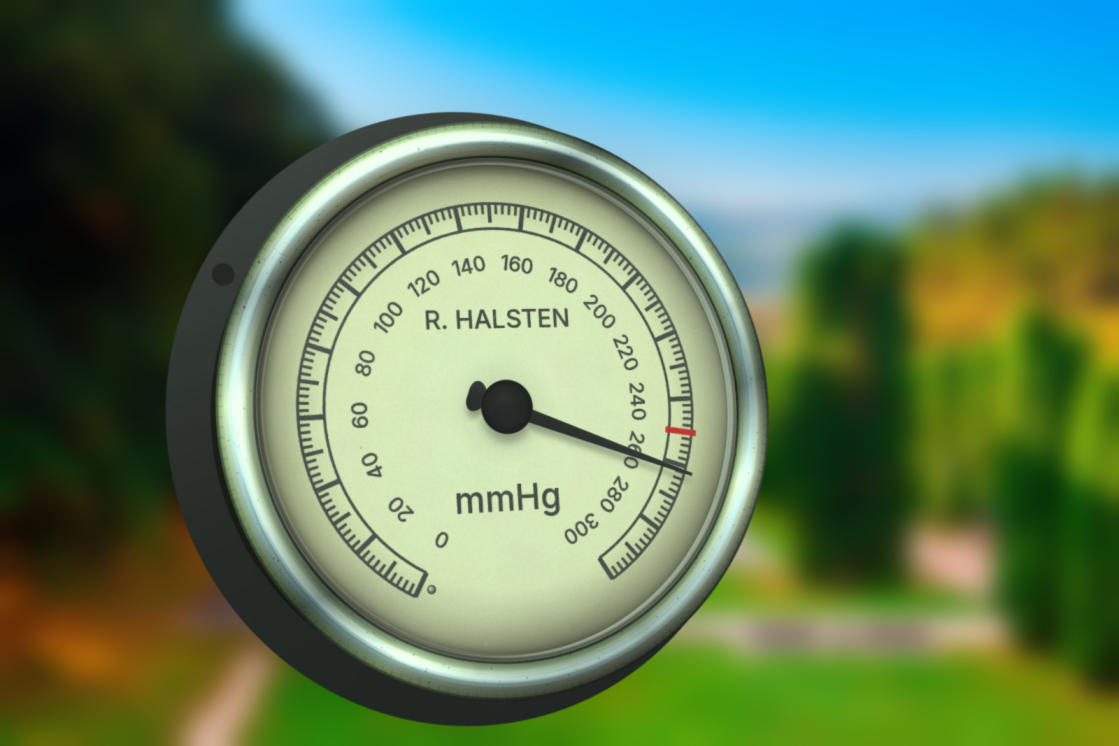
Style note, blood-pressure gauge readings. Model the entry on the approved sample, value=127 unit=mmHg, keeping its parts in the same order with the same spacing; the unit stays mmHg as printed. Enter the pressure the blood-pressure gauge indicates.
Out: value=262 unit=mmHg
